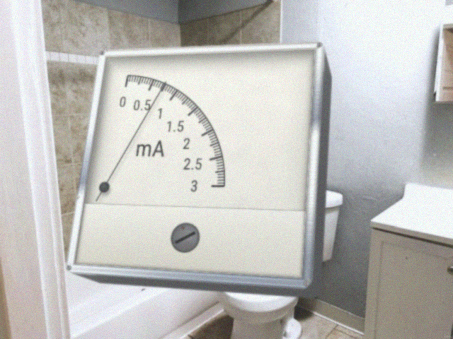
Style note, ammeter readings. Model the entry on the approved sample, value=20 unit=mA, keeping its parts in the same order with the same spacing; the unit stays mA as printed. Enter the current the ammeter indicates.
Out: value=0.75 unit=mA
